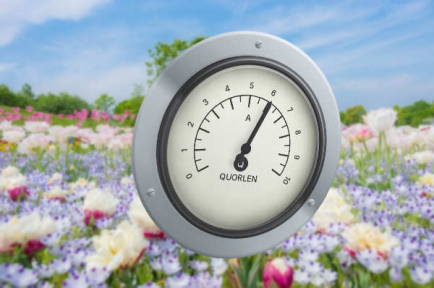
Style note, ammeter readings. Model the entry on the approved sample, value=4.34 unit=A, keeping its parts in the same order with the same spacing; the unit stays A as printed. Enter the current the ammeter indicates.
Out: value=6 unit=A
